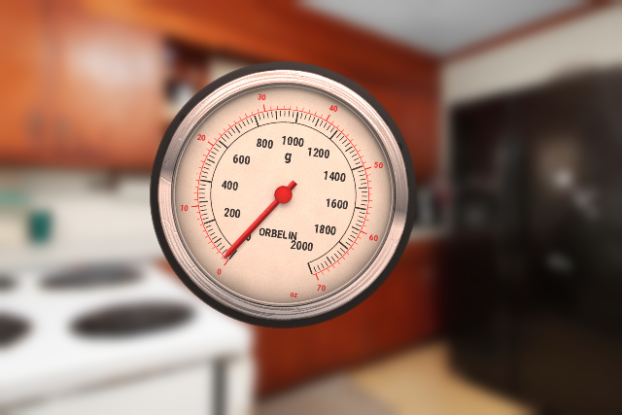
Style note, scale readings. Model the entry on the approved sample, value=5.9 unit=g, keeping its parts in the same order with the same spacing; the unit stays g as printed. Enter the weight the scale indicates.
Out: value=20 unit=g
